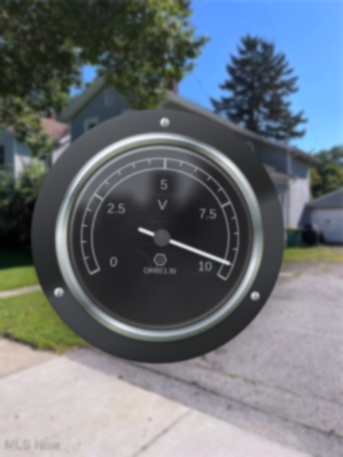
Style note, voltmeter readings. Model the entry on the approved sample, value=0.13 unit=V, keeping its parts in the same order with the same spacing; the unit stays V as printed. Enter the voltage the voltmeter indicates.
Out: value=9.5 unit=V
